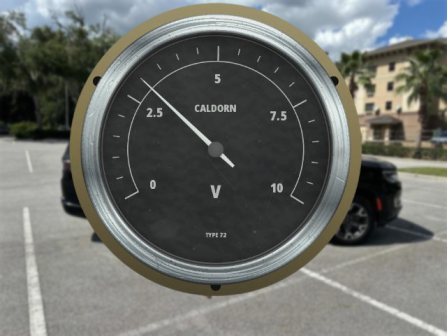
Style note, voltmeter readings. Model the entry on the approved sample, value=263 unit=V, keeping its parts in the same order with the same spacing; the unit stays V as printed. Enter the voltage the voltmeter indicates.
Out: value=3 unit=V
